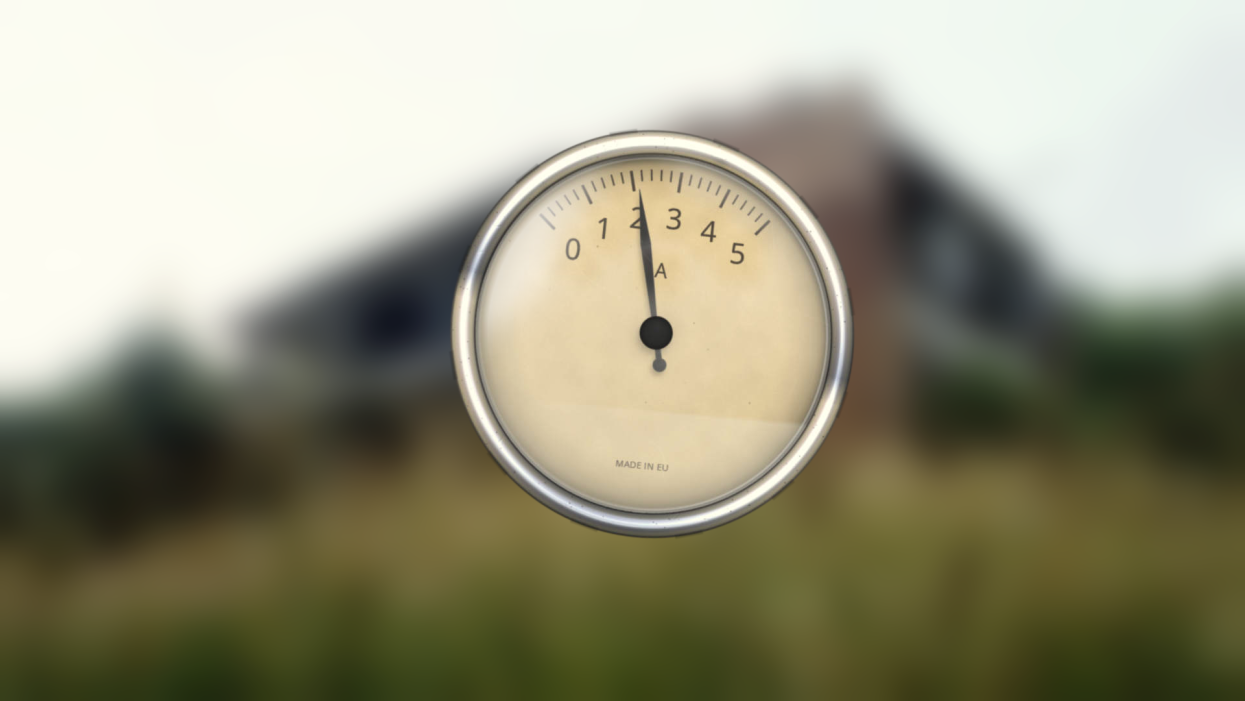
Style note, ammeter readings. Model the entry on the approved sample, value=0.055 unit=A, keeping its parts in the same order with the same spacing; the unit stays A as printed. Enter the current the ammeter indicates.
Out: value=2.1 unit=A
